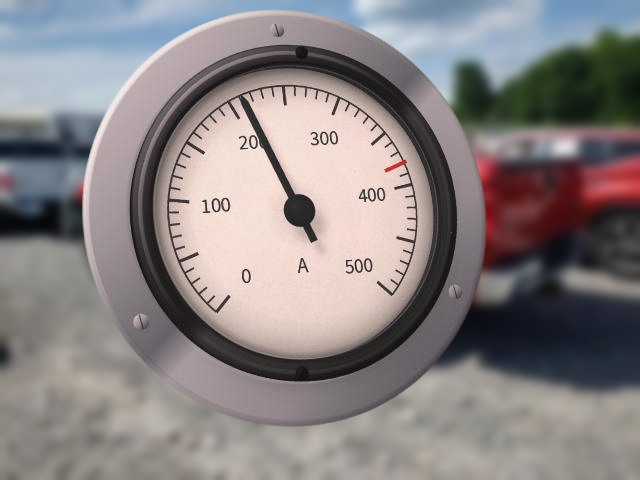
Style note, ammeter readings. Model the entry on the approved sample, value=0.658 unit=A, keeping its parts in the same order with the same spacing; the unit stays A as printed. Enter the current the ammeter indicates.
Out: value=210 unit=A
